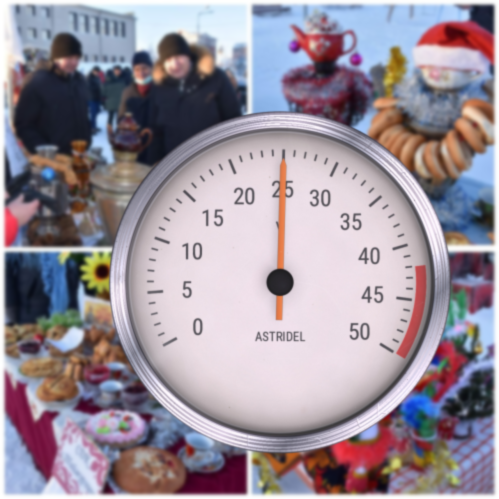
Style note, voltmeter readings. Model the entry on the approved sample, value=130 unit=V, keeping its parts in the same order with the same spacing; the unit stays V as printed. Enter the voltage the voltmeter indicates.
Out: value=25 unit=V
